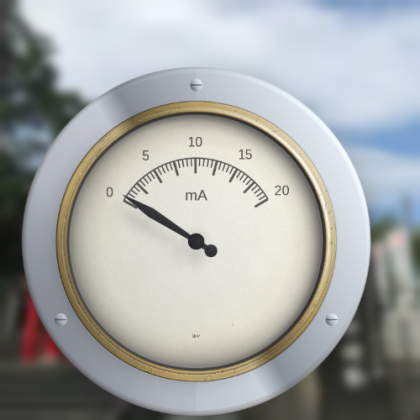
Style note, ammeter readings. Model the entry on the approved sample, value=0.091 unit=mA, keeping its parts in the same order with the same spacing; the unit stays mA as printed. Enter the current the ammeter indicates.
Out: value=0.5 unit=mA
